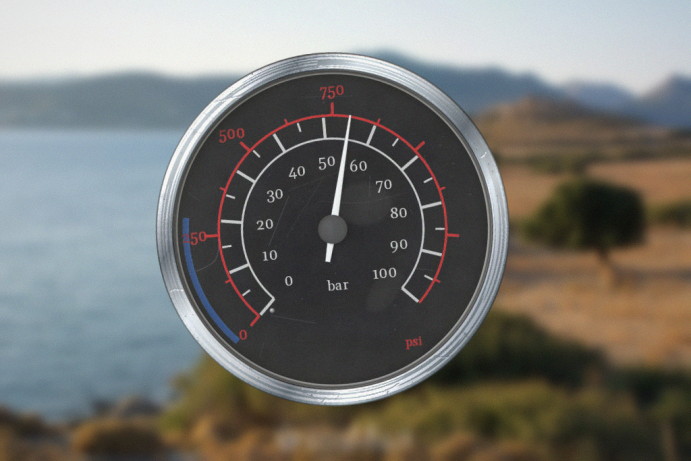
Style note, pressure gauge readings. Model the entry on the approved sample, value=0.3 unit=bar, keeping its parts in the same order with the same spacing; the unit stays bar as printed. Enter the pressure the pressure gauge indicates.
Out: value=55 unit=bar
